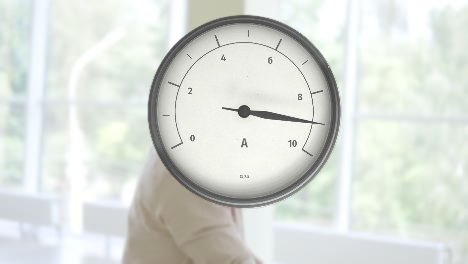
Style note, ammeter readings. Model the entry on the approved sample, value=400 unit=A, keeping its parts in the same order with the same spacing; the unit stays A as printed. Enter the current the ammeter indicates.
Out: value=9 unit=A
